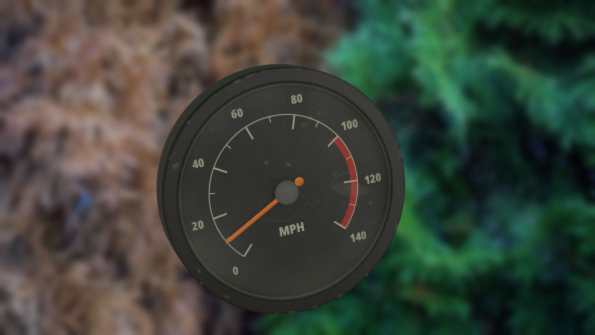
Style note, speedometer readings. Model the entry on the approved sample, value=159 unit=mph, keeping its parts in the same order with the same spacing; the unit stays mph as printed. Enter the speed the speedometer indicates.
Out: value=10 unit=mph
